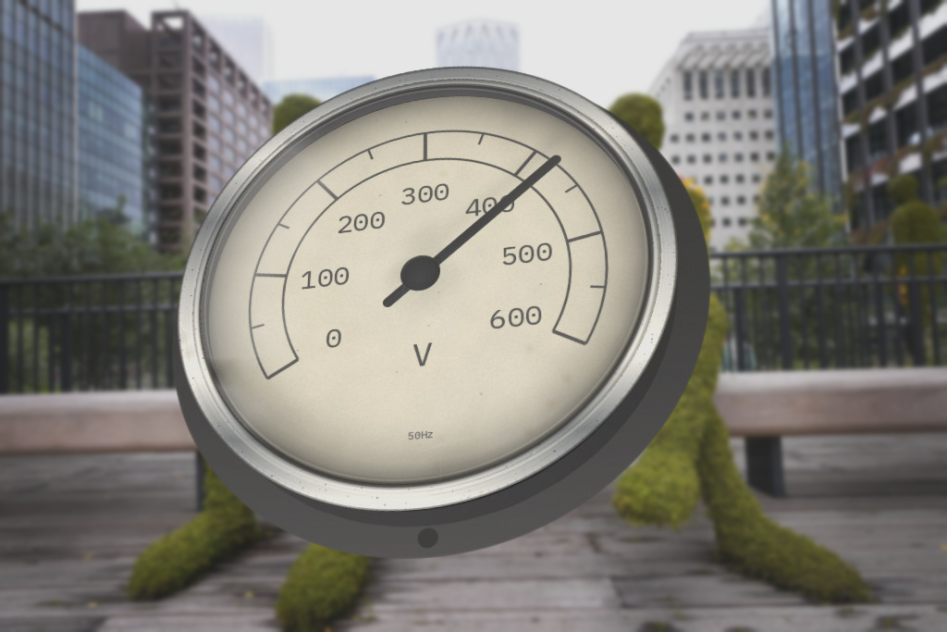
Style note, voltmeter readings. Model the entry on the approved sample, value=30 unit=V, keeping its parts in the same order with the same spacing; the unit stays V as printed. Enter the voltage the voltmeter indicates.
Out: value=425 unit=V
